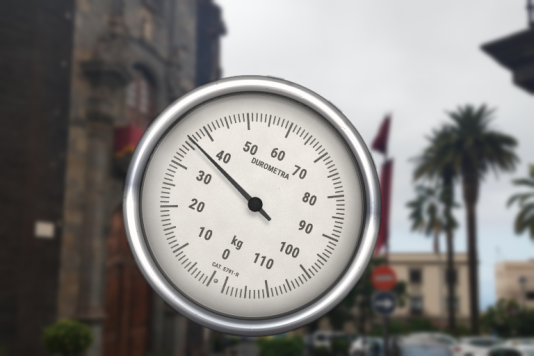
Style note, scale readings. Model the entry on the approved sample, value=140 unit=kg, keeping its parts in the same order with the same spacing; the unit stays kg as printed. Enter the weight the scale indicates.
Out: value=36 unit=kg
